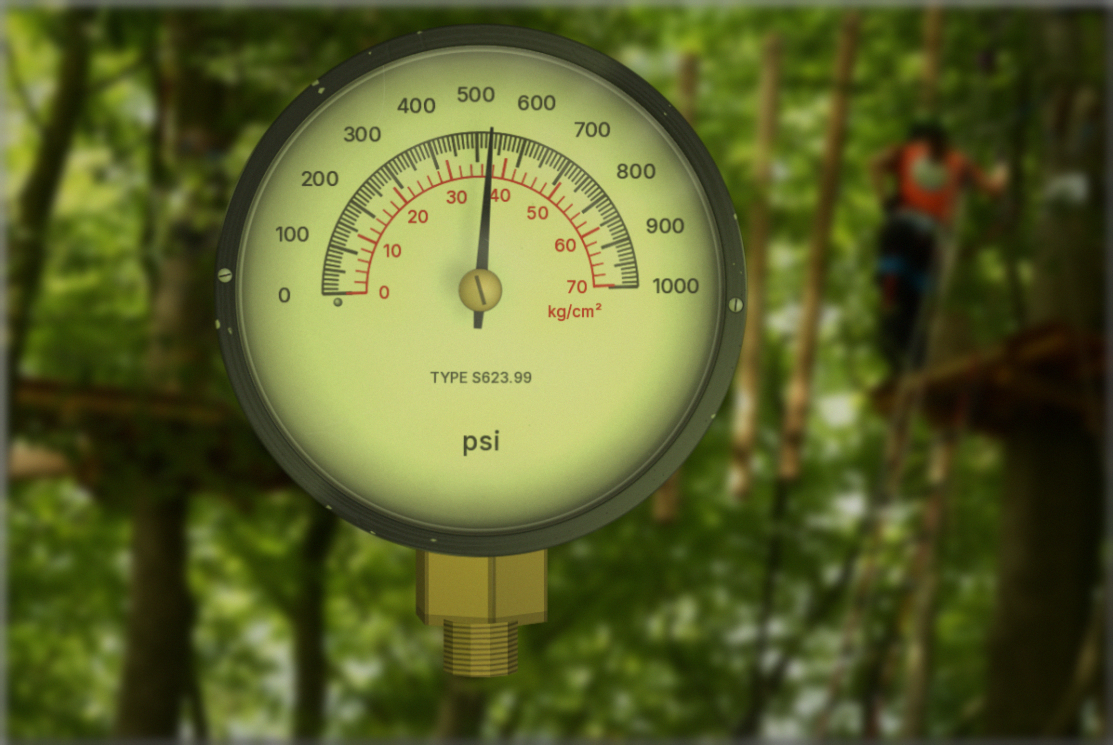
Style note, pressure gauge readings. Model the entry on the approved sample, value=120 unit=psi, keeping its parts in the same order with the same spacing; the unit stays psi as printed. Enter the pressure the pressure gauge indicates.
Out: value=530 unit=psi
